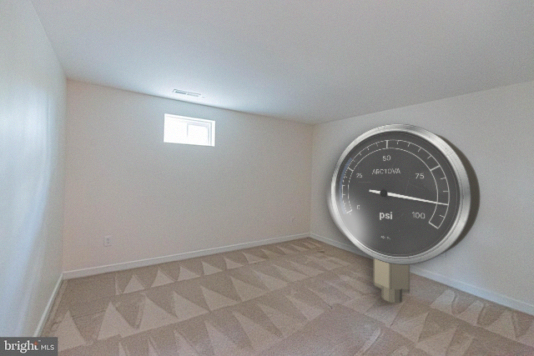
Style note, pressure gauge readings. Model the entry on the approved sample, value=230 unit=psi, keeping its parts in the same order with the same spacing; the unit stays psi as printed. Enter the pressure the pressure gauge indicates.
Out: value=90 unit=psi
